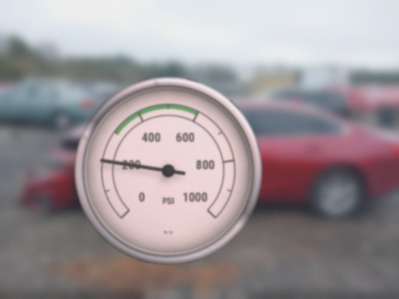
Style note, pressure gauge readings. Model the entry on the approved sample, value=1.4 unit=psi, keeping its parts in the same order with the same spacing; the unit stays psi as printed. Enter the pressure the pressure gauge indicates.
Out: value=200 unit=psi
